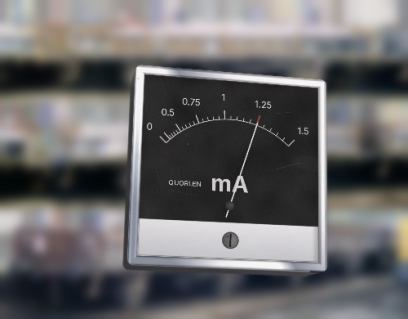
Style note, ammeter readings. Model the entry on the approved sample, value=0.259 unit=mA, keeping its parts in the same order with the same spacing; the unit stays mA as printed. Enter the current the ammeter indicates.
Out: value=1.25 unit=mA
